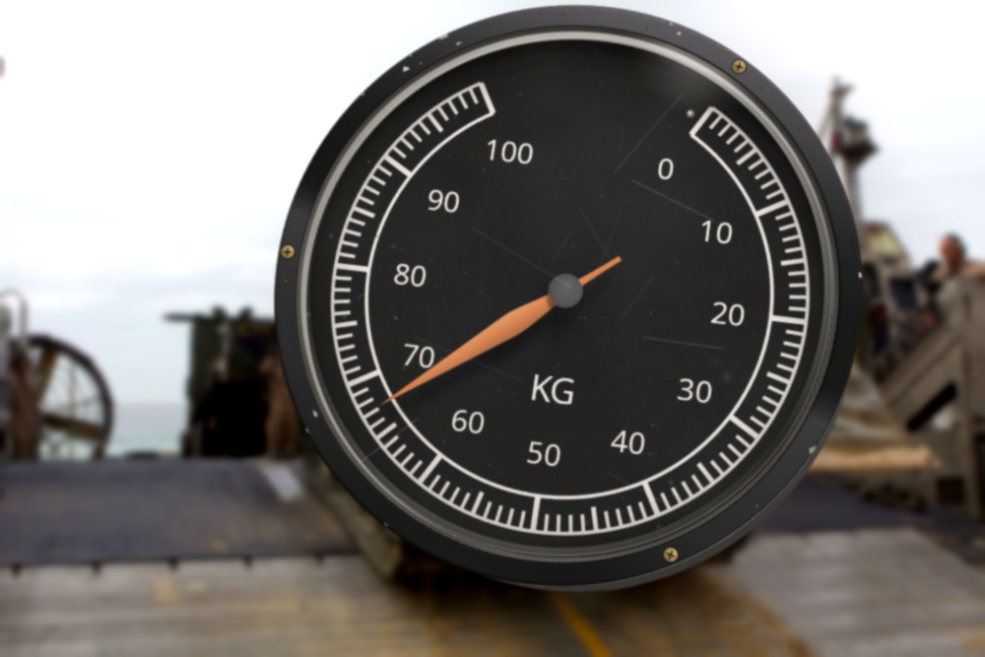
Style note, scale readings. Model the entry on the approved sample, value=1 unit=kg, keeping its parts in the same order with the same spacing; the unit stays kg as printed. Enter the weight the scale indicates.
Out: value=67 unit=kg
